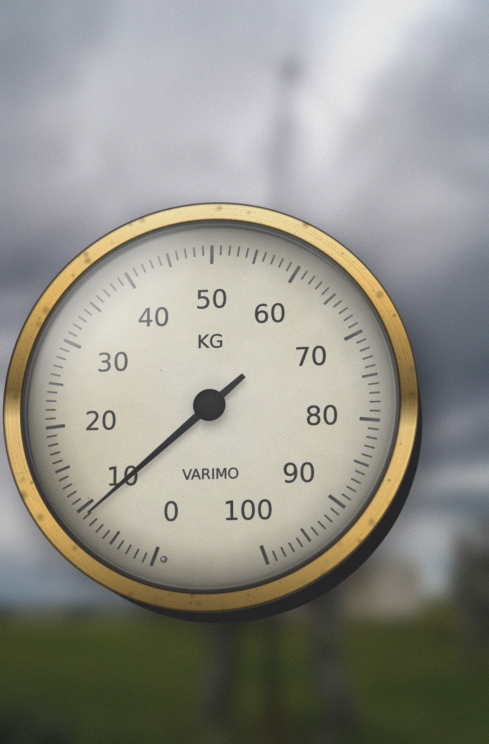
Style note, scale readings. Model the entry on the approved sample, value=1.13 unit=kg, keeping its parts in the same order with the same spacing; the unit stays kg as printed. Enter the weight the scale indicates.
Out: value=9 unit=kg
